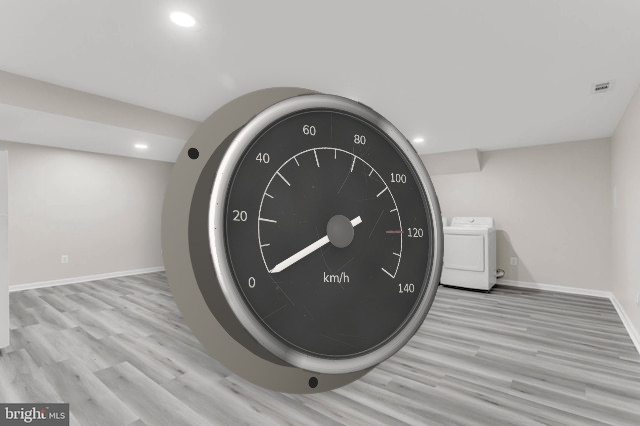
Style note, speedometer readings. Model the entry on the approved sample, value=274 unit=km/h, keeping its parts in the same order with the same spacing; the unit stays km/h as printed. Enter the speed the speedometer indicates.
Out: value=0 unit=km/h
